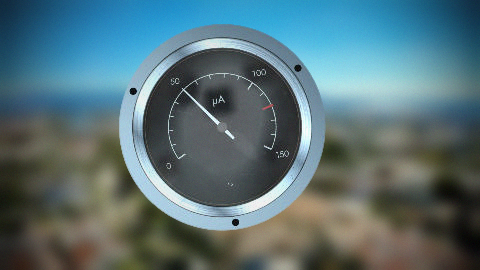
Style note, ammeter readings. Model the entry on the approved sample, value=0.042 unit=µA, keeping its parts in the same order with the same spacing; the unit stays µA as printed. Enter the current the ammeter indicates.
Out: value=50 unit=µA
